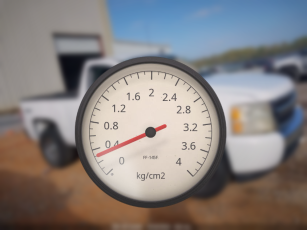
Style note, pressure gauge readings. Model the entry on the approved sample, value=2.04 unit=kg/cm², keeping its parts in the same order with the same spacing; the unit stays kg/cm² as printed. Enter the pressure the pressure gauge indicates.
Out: value=0.3 unit=kg/cm²
